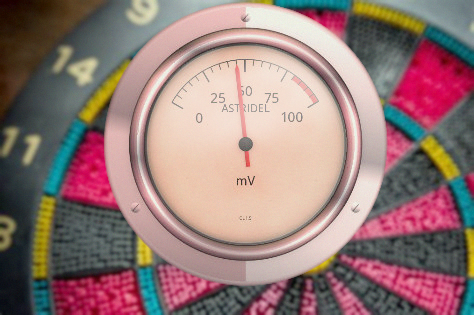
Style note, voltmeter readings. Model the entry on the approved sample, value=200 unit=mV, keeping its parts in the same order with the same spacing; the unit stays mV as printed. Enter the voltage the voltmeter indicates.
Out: value=45 unit=mV
